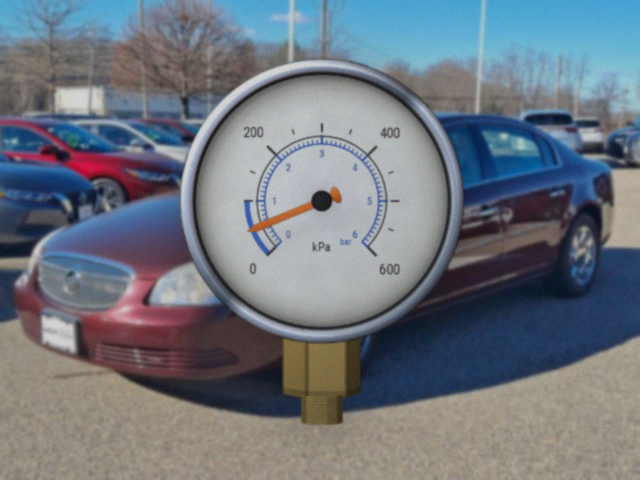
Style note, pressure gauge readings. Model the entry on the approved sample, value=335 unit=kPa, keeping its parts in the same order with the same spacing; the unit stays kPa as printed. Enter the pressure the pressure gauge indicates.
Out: value=50 unit=kPa
